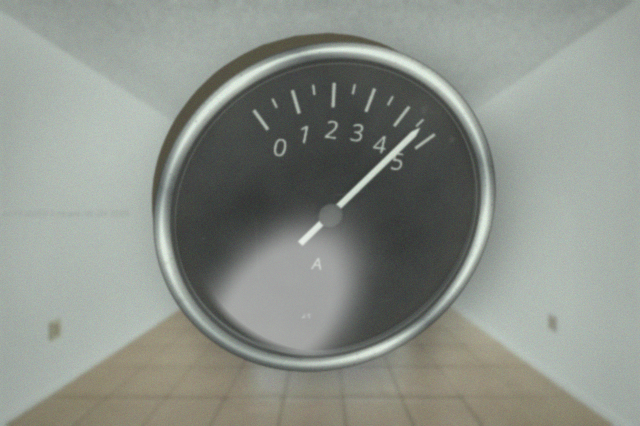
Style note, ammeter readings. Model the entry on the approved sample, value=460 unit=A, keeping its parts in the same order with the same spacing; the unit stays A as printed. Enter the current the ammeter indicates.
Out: value=4.5 unit=A
